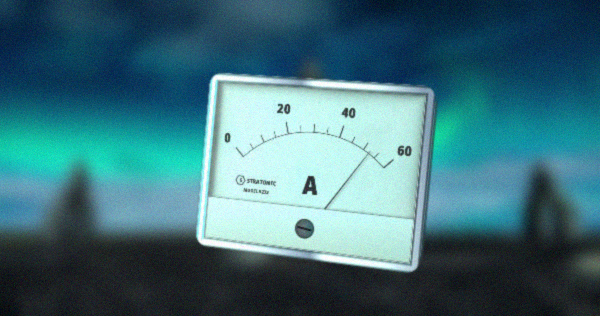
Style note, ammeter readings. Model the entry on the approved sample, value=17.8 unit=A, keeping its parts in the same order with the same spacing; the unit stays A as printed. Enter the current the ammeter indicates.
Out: value=52.5 unit=A
